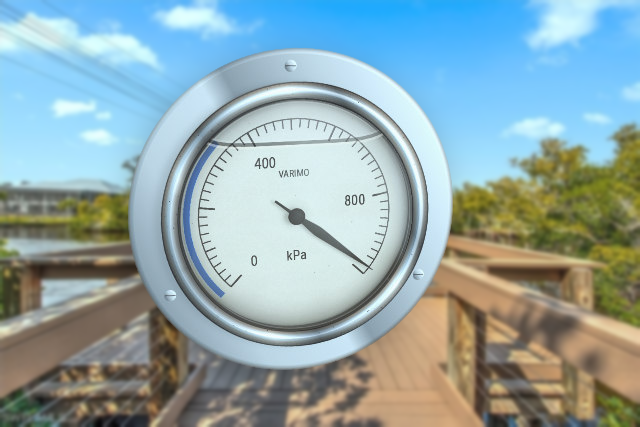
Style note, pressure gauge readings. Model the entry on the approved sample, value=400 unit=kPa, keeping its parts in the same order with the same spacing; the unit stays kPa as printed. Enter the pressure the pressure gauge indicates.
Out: value=980 unit=kPa
